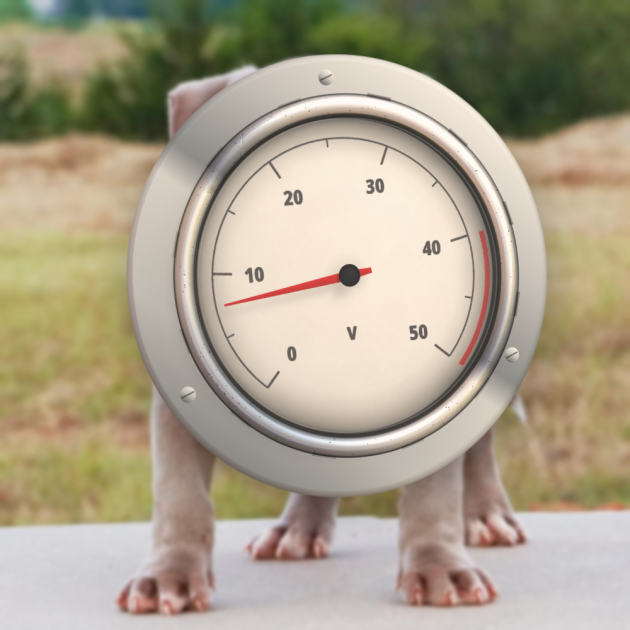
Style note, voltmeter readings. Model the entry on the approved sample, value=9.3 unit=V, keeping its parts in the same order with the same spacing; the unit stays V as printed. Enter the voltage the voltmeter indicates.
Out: value=7.5 unit=V
